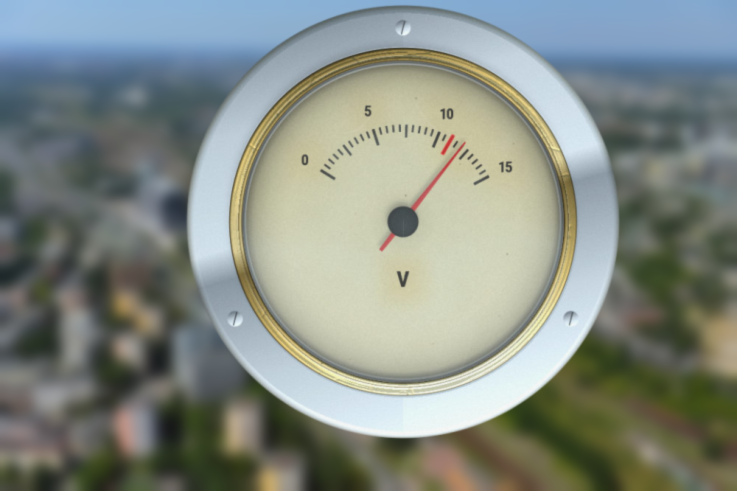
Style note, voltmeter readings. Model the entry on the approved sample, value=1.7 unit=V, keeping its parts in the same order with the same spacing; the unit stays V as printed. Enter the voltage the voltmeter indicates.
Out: value=12 unit=V
